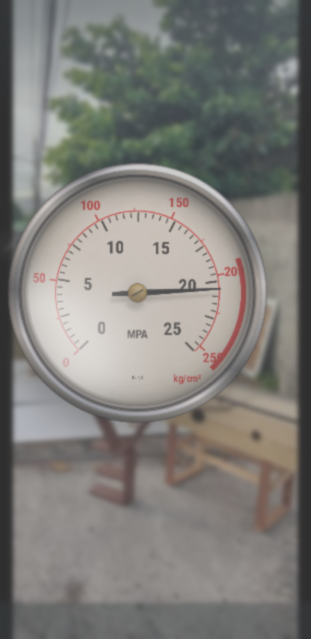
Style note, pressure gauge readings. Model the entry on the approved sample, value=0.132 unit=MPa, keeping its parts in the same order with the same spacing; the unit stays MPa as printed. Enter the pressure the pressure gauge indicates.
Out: value=20.5 unit=MPa
